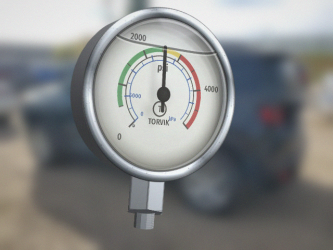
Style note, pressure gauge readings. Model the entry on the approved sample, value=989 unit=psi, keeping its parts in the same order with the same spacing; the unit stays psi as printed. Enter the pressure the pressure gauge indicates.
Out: value=2500 unit=psi
